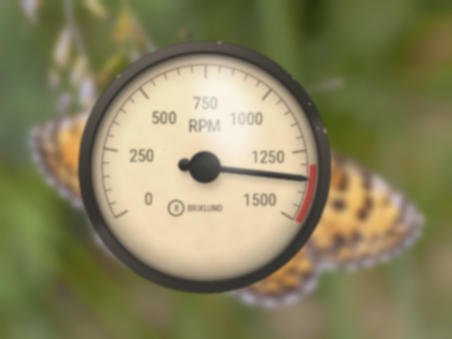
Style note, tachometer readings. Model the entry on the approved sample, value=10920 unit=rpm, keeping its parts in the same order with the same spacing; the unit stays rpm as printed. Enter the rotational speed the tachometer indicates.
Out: value=1350 unit=rpm
